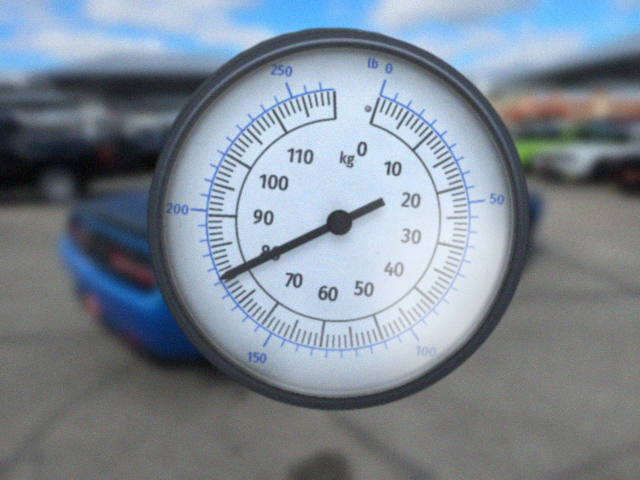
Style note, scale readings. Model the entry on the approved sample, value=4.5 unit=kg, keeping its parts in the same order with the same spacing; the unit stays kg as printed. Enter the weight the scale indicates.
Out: value=80 unit=kg
